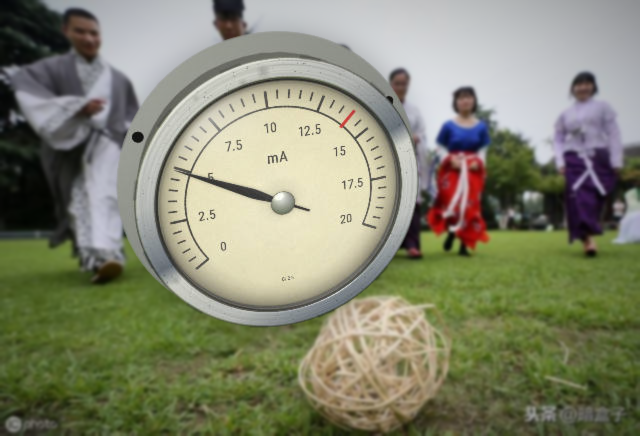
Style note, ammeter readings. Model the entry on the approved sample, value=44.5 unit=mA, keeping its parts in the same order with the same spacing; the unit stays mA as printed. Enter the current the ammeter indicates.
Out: value=5 unit=mA
